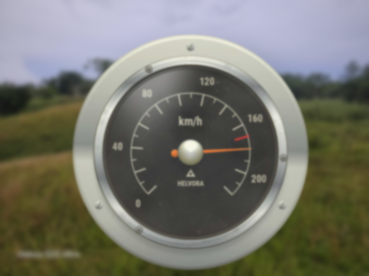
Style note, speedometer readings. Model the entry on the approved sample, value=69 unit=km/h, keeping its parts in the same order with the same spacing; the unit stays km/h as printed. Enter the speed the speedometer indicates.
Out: value=180 unit=km/h
